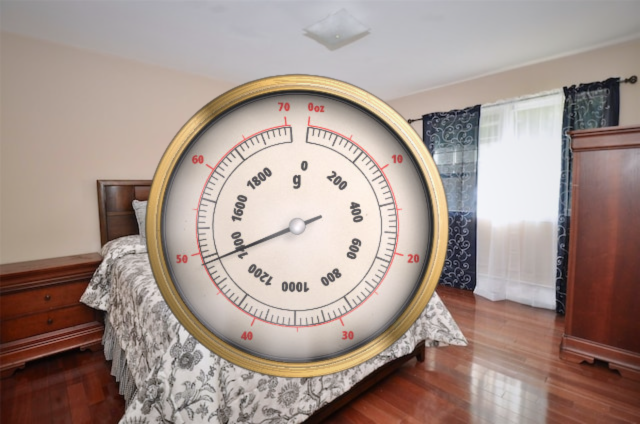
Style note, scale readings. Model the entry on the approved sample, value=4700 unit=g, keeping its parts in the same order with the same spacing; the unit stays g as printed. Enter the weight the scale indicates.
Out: value=1380 unit=g
